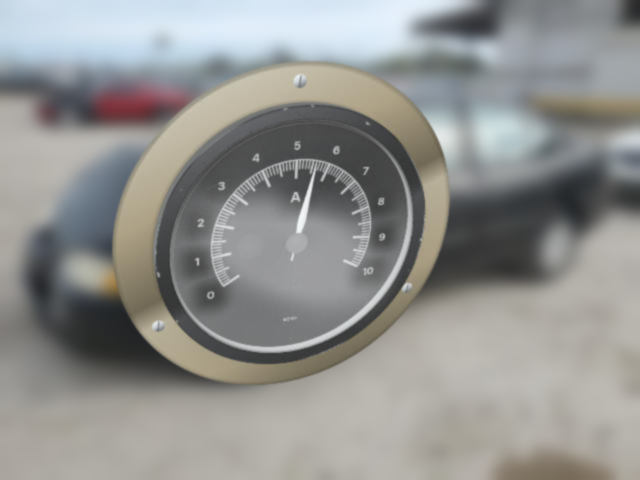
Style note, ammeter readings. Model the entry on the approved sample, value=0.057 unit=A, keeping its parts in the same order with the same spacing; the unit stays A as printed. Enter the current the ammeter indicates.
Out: value=5.5 unit=A
